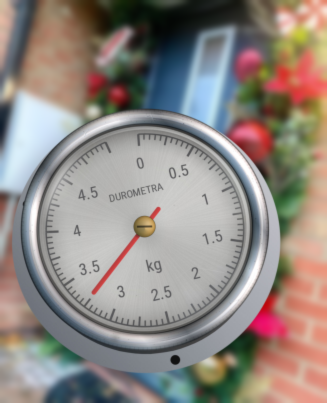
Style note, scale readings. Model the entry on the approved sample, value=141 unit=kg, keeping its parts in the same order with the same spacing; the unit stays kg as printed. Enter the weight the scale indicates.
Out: value=3.25 unit=kg
